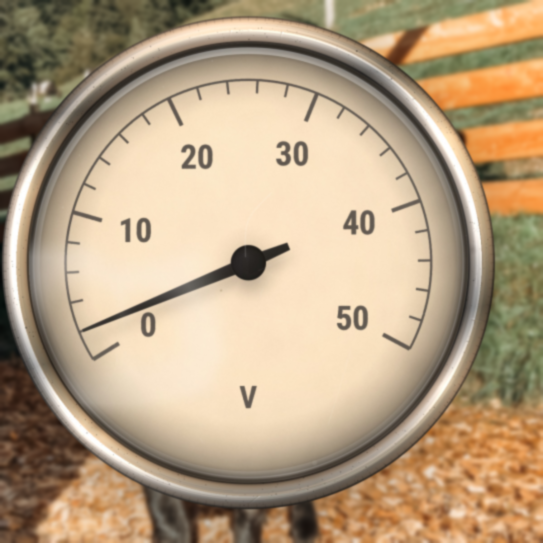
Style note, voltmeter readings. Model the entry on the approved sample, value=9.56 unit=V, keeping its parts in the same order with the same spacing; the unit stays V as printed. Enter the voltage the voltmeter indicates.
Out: value=2 unit=V
